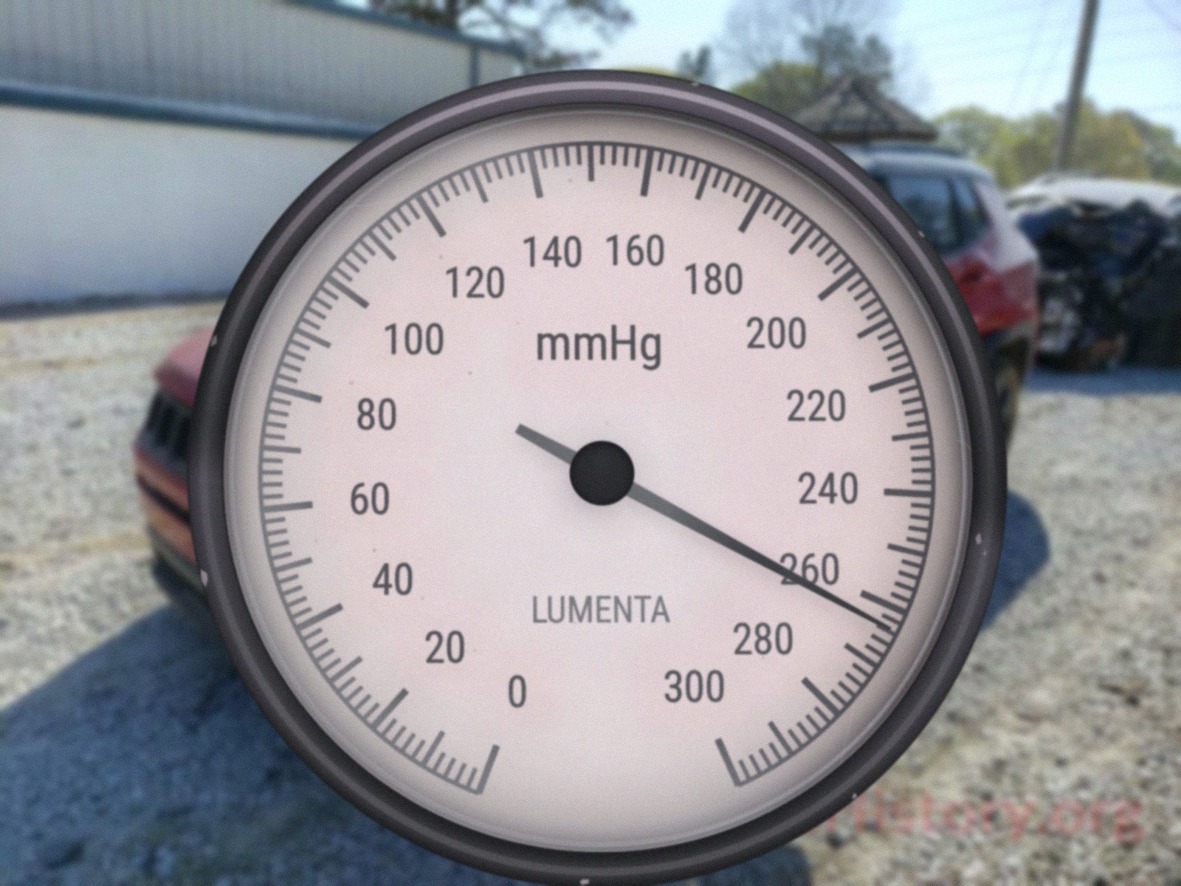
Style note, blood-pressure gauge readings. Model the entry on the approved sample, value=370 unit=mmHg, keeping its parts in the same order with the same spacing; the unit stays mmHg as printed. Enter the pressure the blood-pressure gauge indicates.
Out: value=264 unit=mmHg
